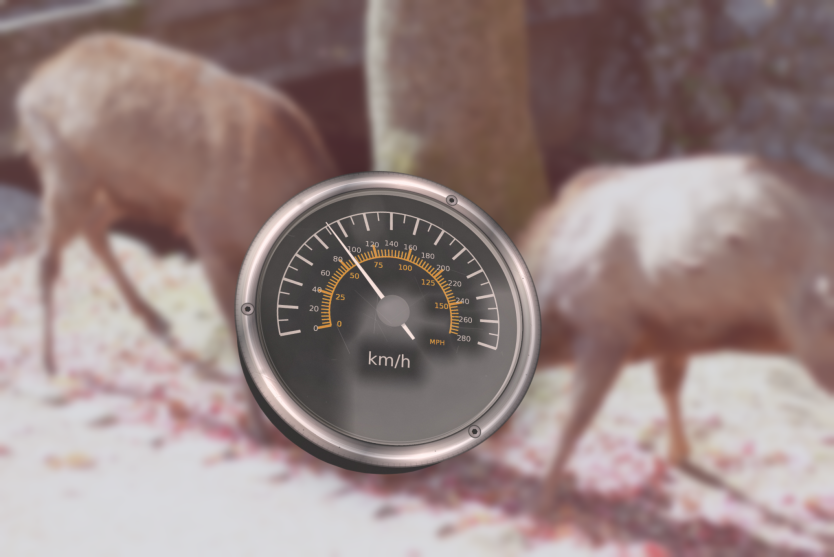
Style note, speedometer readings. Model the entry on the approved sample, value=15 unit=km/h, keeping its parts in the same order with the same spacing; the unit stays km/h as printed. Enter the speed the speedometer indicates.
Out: value=90 unit=km/h
